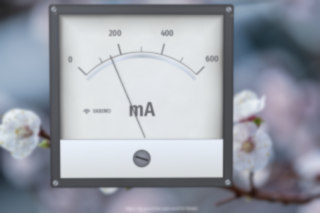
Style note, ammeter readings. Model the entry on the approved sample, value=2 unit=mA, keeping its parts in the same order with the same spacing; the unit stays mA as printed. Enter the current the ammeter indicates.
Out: value=150 unit=mA
